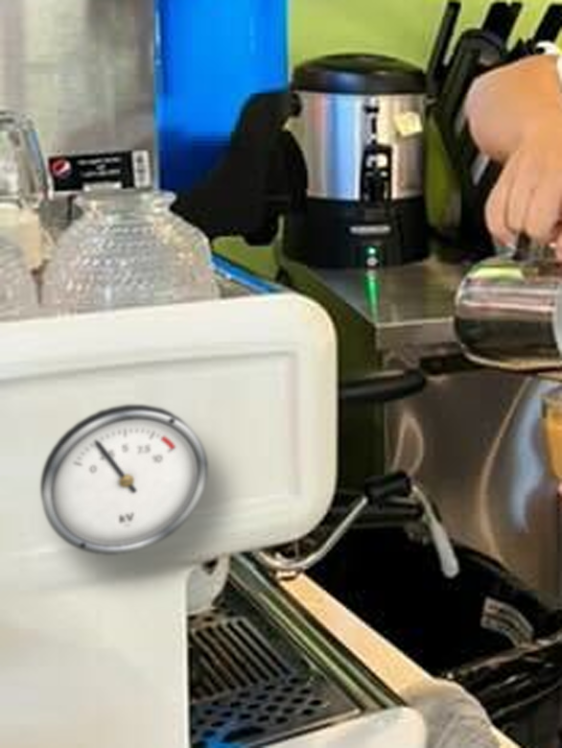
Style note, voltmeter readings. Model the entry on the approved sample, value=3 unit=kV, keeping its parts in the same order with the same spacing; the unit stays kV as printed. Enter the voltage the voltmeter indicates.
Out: value=2.5 unit=kV
